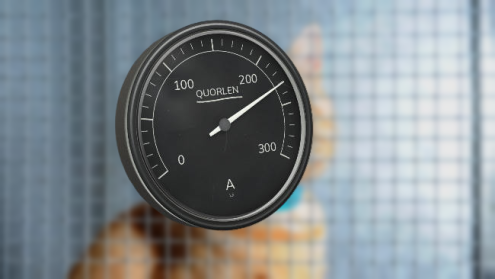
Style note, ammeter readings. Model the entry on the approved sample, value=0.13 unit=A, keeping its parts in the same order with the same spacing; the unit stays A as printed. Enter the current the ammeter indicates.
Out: value=230 unit=A
